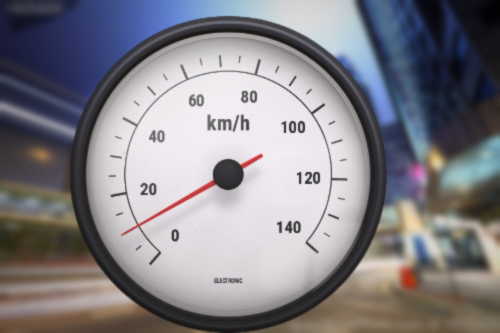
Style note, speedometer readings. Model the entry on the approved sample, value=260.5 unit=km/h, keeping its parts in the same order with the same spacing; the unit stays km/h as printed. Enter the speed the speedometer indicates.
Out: value=10 unit=km/h
